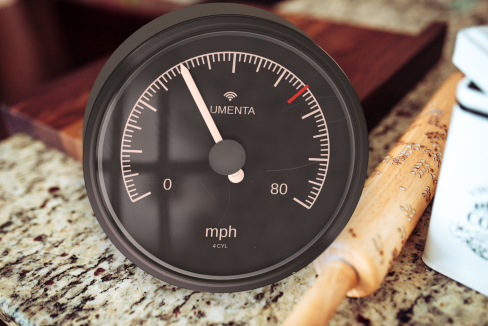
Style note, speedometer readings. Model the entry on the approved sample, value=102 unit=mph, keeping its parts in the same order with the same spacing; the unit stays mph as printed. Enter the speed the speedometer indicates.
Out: value=30 unit=mph
